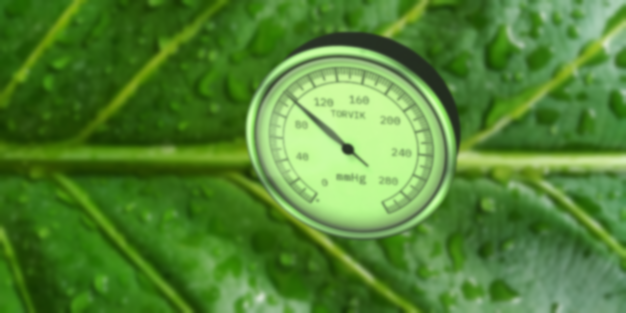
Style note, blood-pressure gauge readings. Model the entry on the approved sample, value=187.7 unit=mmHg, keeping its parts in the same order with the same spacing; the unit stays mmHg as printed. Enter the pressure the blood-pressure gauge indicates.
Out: value=100 unit=mmHg
